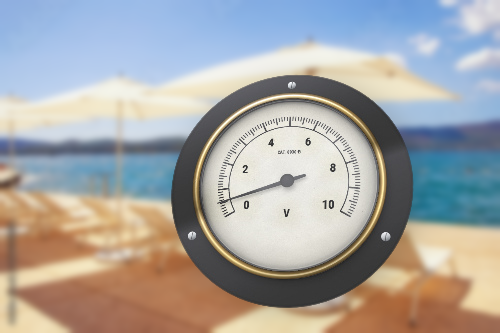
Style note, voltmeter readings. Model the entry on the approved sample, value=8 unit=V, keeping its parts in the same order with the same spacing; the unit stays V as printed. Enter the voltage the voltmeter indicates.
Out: value=0.5 unit=V
